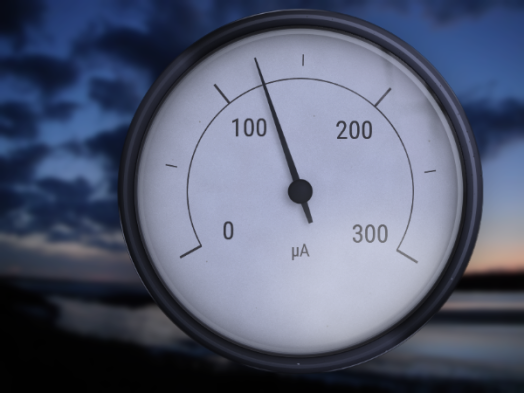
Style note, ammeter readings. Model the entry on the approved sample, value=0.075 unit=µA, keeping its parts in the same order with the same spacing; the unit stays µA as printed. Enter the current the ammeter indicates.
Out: value=125 unit=µA
